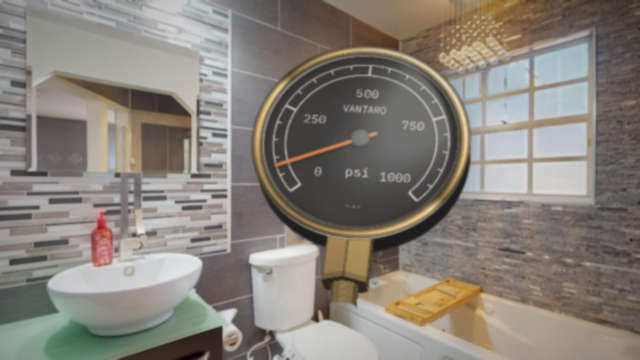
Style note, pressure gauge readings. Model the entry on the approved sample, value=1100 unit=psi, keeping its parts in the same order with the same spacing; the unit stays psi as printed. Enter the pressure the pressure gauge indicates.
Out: value=75 unit=psi
